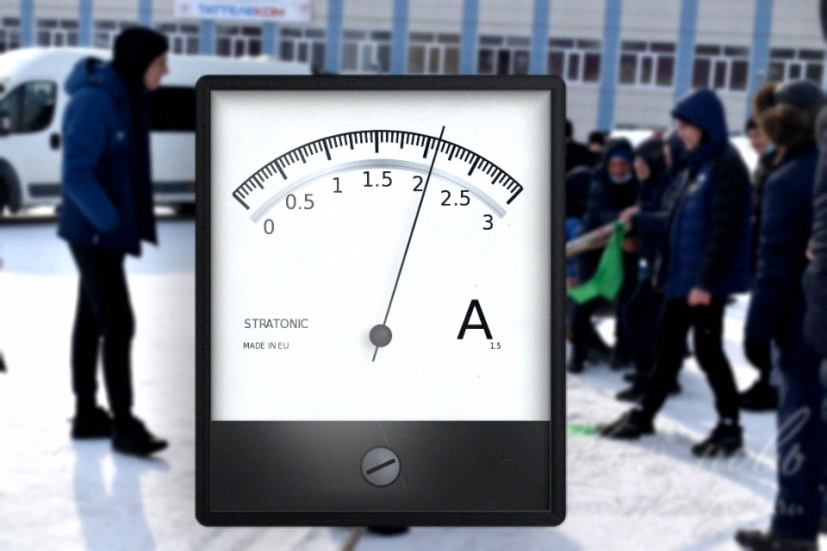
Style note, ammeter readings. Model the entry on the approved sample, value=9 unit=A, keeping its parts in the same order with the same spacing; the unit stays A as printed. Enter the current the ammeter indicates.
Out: value=2.1 unit=A
